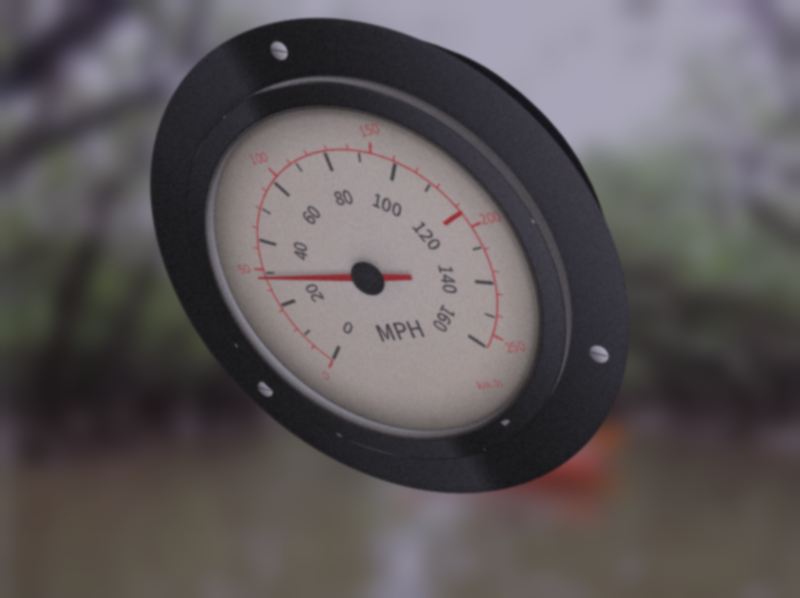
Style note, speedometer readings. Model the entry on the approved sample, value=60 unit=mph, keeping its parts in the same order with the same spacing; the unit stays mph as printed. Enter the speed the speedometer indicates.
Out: value=30 unit=mph
